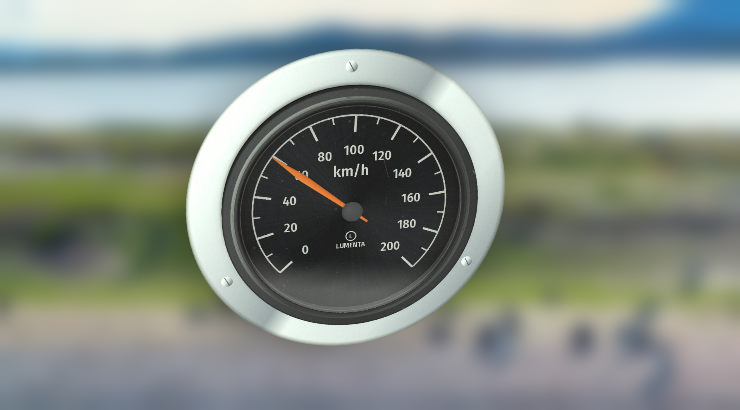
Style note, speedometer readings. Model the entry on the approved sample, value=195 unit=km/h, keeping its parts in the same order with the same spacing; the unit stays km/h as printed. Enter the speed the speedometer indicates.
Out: value=60 unit=km/h
